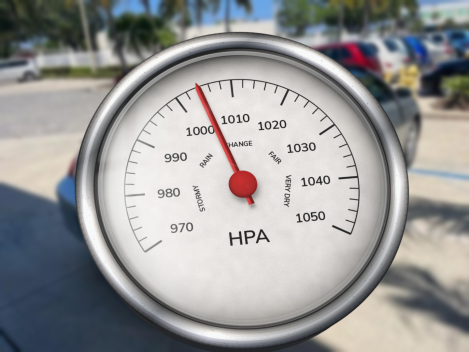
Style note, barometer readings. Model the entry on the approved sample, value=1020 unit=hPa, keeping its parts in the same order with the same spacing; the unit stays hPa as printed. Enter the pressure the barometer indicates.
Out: value=1004 unit=hPa
